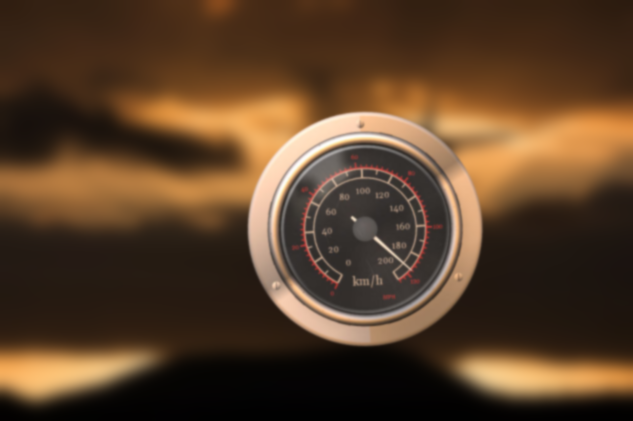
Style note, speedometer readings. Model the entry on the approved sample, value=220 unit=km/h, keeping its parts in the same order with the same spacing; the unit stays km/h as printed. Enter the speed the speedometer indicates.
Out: value=190 unit=km/h
